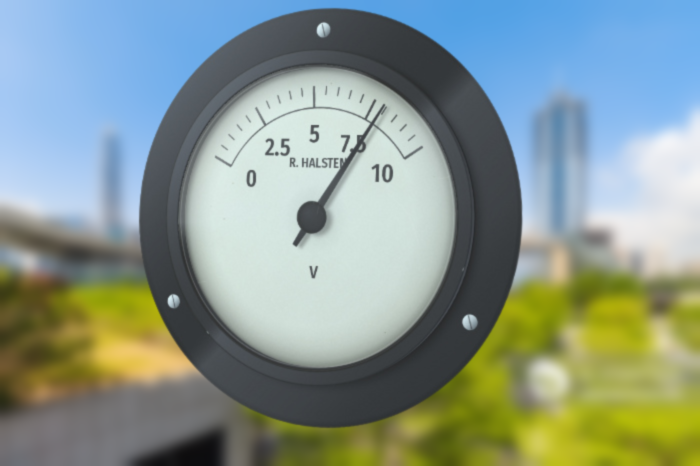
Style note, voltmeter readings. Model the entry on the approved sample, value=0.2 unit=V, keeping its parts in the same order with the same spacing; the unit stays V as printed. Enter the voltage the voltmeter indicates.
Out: value=8 unit=V
